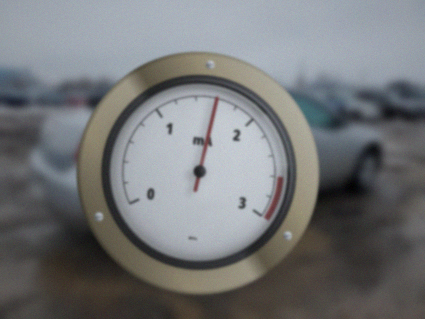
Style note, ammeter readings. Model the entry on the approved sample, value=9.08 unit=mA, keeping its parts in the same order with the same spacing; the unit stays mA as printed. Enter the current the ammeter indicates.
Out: value=1.6 unit=mA
